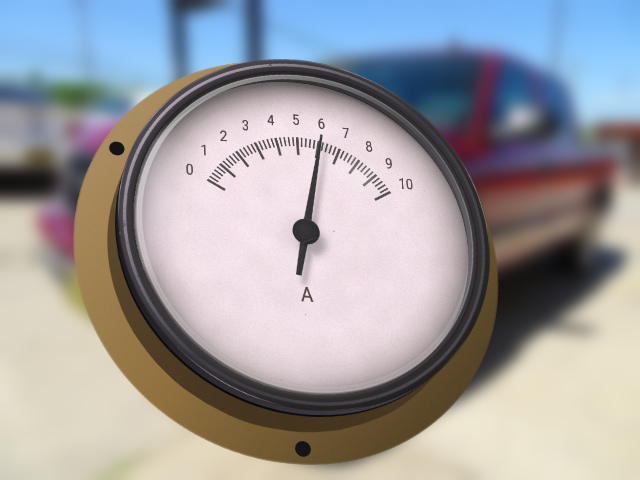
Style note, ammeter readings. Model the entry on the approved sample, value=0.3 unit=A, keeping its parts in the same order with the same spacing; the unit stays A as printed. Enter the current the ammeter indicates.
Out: value=6 unit=A
